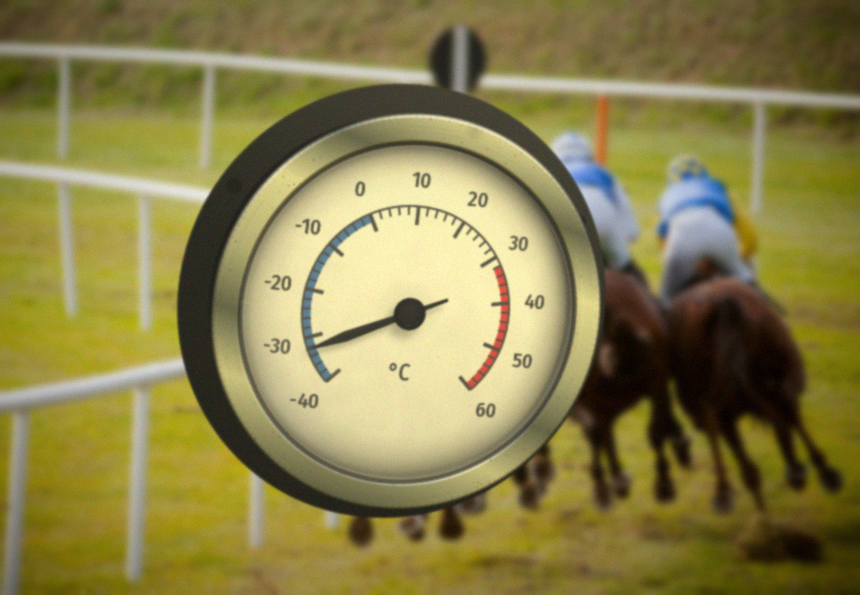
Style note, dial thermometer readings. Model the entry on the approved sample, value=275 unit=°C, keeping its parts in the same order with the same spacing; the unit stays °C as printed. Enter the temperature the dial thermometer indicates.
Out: value=-32 unit=°C
